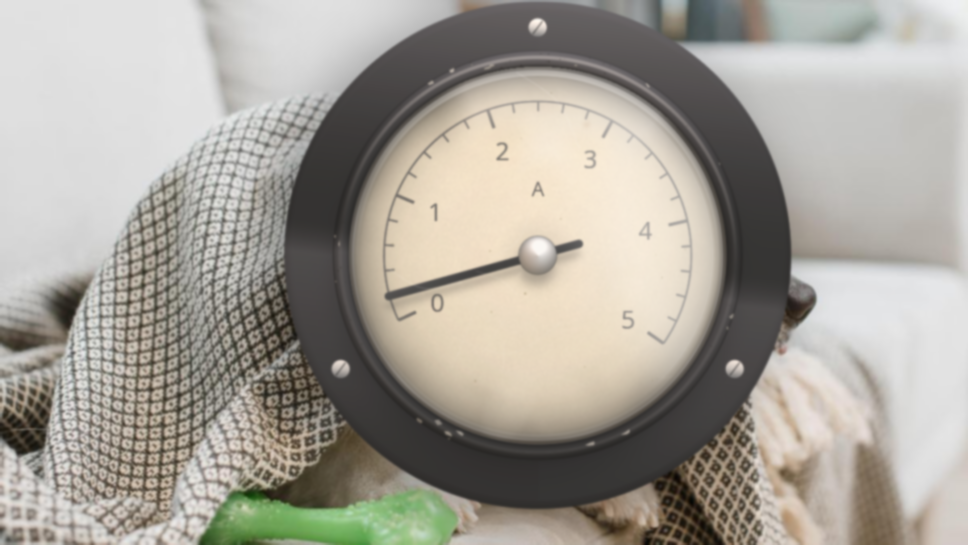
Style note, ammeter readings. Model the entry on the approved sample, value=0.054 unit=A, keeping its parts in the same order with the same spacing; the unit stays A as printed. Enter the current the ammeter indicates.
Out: value=0.2 unit=A
